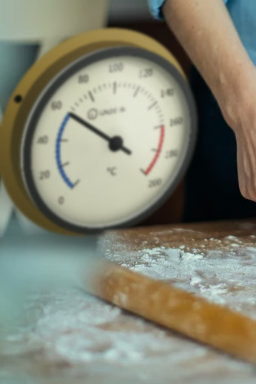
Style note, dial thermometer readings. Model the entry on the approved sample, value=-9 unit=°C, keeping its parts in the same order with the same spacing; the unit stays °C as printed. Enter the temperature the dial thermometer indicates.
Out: value=60 unit=°C
